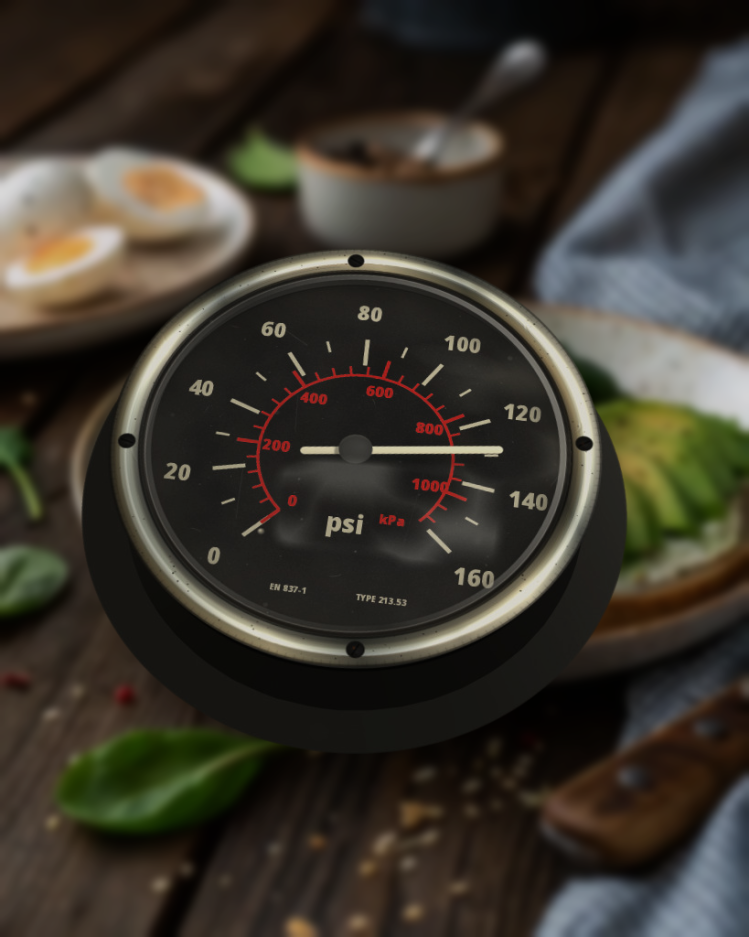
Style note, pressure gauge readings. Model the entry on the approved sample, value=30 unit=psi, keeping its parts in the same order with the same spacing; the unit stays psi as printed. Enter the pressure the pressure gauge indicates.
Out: value=130 unit=psi
